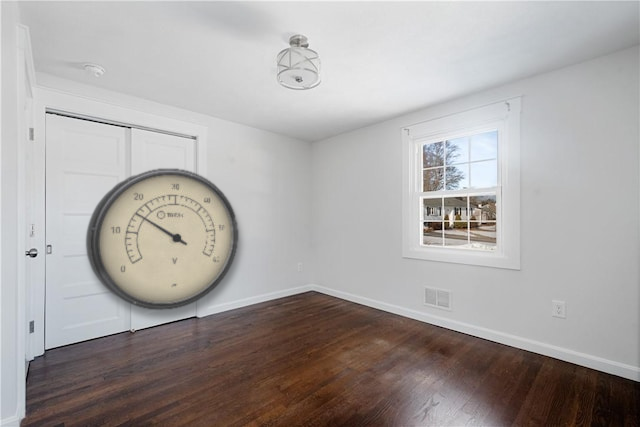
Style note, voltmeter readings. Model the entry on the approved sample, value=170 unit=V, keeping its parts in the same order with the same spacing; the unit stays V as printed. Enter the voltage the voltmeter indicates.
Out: value=16 unit=V
